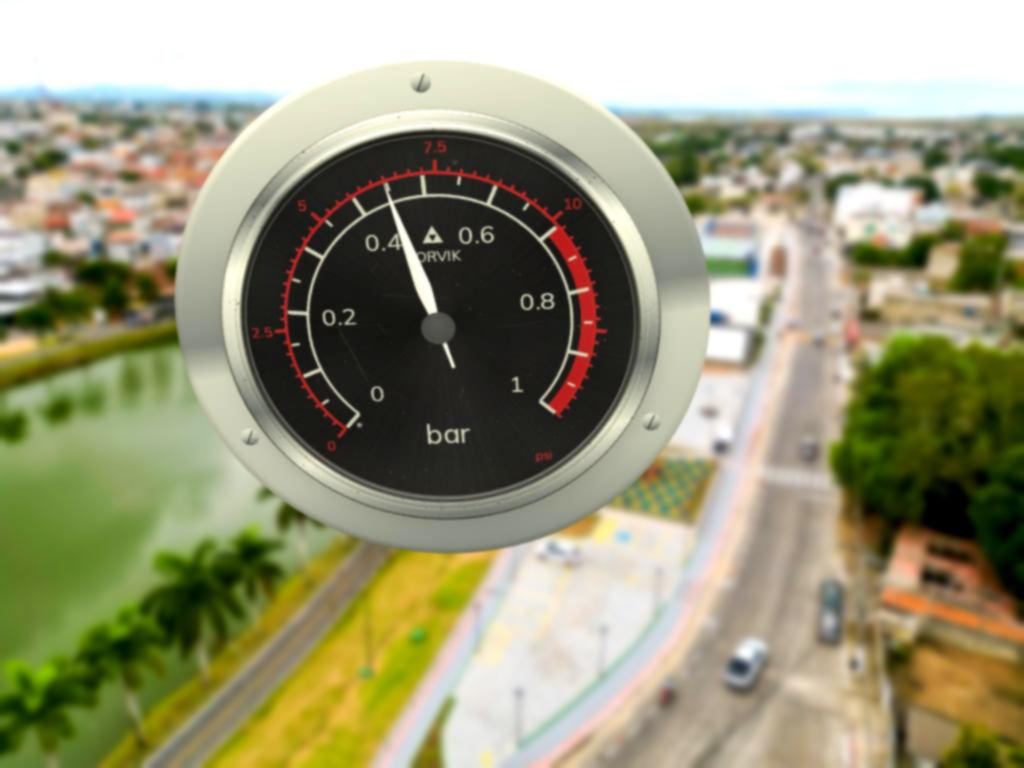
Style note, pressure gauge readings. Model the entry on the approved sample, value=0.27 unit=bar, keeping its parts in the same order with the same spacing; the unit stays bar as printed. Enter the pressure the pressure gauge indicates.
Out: value=0.45 unit=bar
